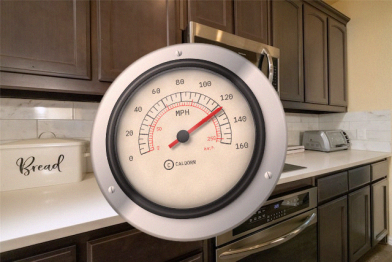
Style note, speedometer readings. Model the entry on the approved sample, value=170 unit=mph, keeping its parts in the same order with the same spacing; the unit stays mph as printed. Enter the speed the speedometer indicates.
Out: value=125 unit=mph
